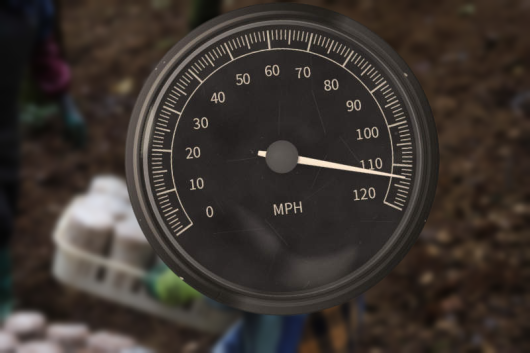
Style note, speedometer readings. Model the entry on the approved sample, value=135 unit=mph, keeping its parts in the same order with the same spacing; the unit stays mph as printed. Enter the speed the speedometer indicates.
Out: value=113 unit=mph
